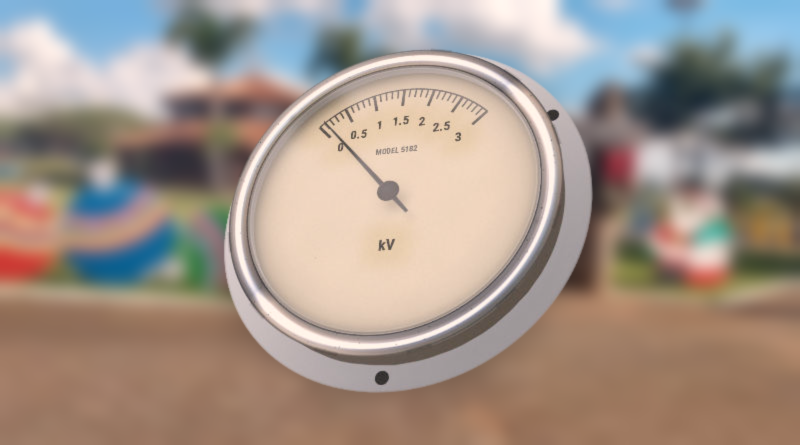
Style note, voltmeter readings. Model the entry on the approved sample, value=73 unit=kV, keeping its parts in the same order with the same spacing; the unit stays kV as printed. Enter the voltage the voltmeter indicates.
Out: value=0.1 unit=kV
